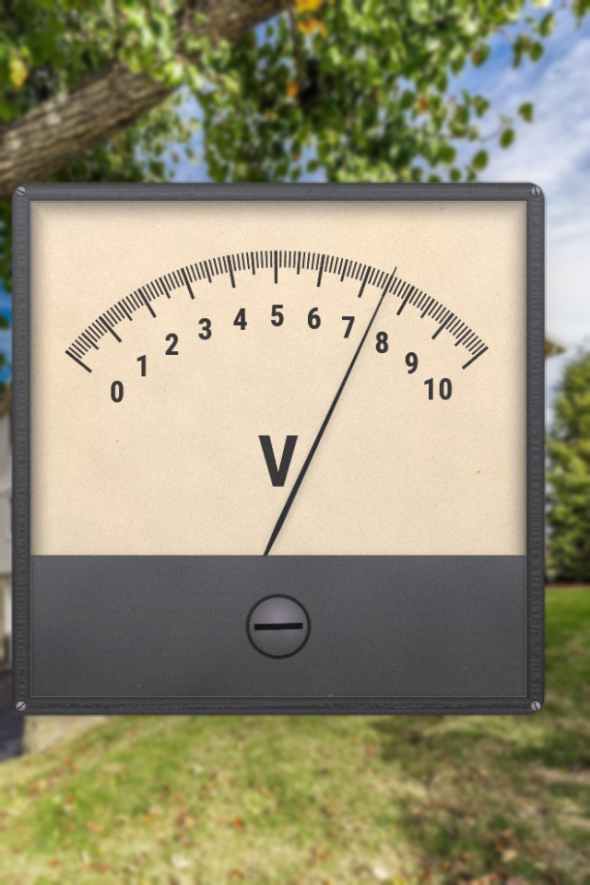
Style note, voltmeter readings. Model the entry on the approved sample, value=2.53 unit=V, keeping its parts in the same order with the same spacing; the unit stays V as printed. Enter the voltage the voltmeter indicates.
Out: value=7.5 unit=V
